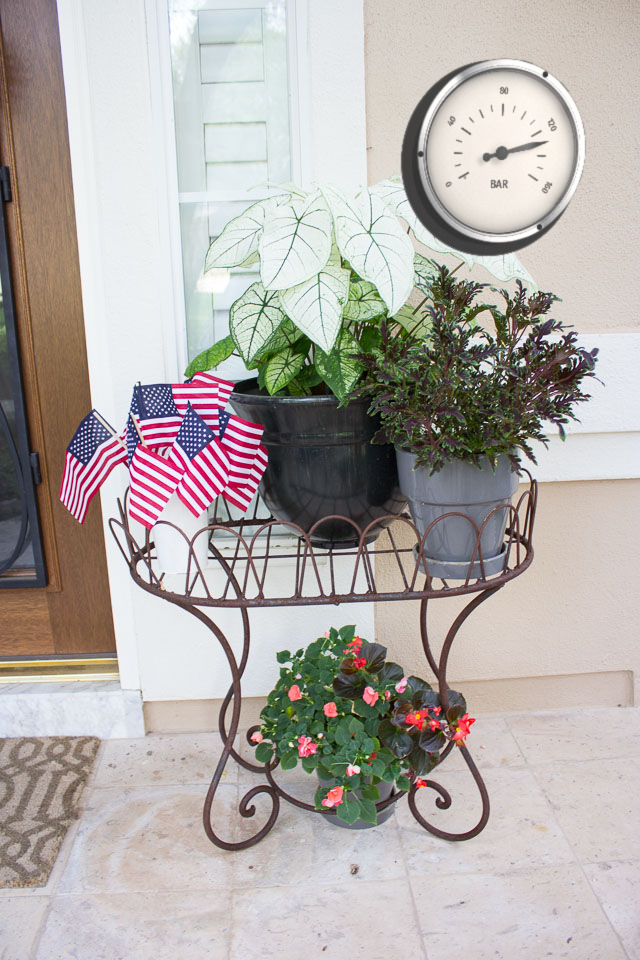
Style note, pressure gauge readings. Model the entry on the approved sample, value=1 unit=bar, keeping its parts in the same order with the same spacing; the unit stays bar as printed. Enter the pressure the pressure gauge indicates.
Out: value=130 unit=bar
